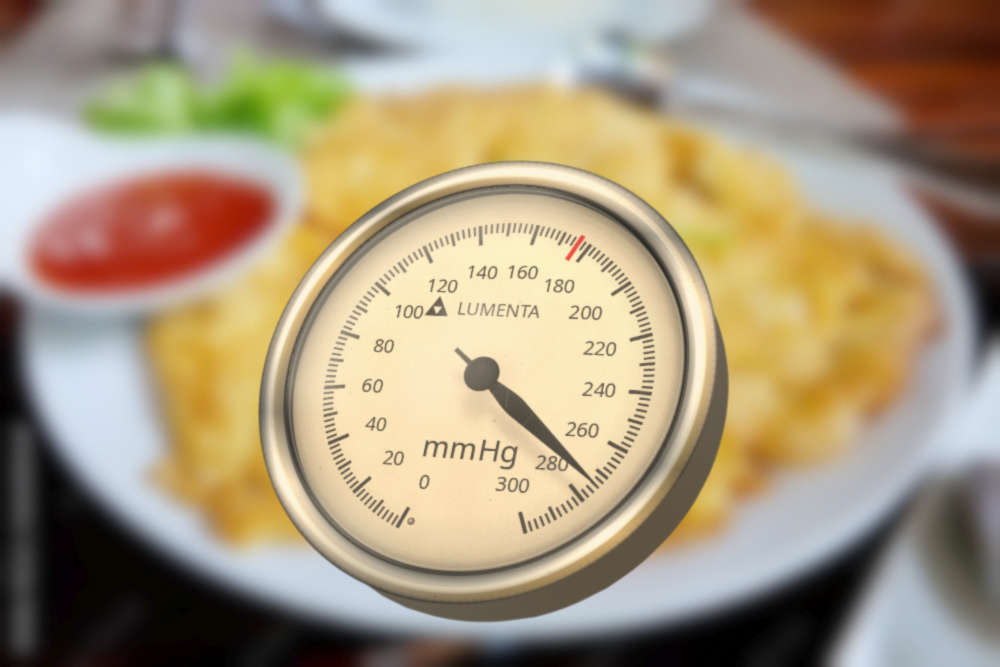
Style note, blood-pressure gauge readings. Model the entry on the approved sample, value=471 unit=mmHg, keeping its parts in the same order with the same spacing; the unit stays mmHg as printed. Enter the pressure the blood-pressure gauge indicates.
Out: value=274 unit=mmHg
